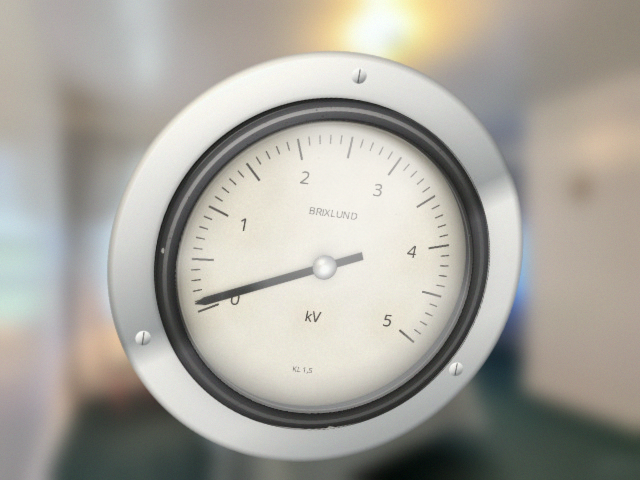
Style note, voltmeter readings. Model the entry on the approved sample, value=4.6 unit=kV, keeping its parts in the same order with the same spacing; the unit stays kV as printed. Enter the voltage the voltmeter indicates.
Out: value=0.1 unit=kV
